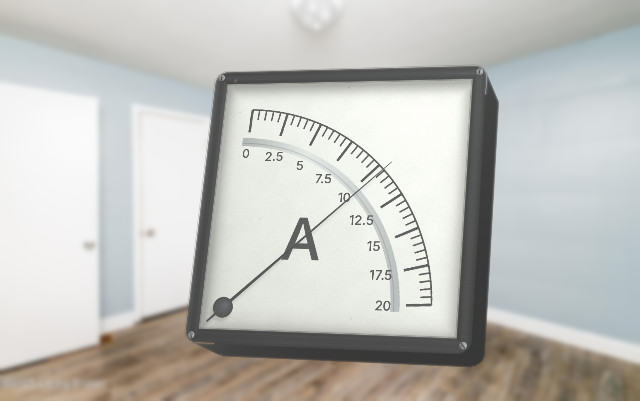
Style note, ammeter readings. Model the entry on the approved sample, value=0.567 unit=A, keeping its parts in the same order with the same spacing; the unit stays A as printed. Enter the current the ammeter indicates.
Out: value=10.5 unit=A
